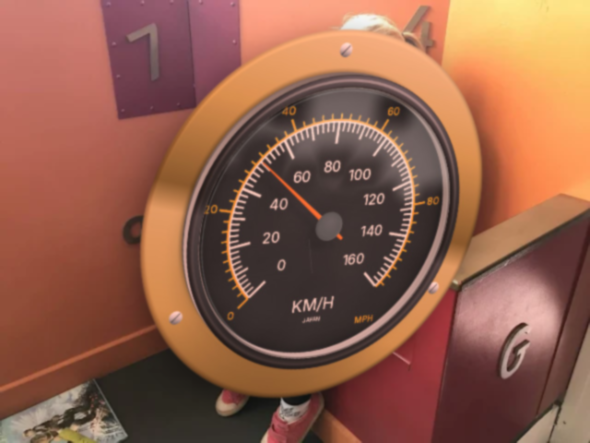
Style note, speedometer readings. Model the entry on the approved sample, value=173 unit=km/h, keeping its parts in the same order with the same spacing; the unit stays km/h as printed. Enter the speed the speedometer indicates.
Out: value=50 unit=km/h
